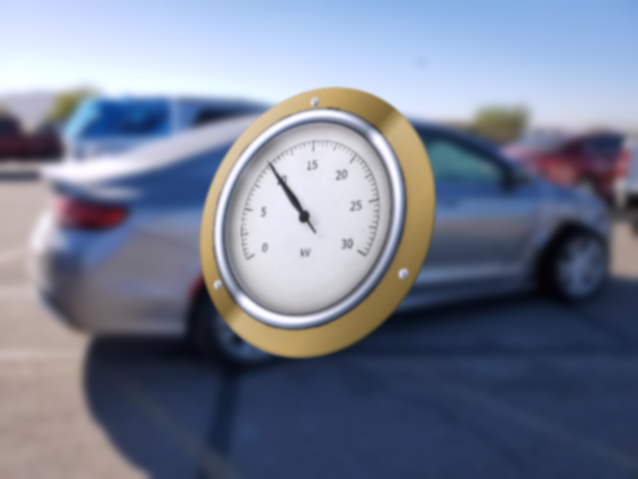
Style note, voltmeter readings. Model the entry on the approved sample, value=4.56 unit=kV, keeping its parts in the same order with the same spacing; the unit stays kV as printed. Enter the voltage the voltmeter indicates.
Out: value=10 unit=kV
